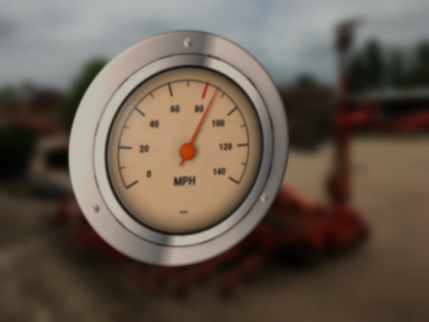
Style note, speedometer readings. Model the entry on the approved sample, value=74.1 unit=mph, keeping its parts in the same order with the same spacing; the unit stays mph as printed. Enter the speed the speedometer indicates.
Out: value=85 unit=mph
